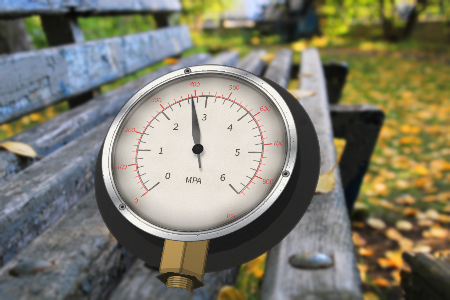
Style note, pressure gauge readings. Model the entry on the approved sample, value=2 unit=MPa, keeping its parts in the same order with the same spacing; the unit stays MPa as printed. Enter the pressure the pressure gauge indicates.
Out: value=2.7 unit=MPa
